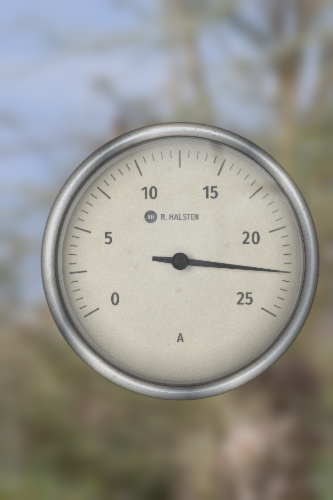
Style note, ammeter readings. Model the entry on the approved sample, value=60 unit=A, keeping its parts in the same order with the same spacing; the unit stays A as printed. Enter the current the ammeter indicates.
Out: value=22.5 unit=A
